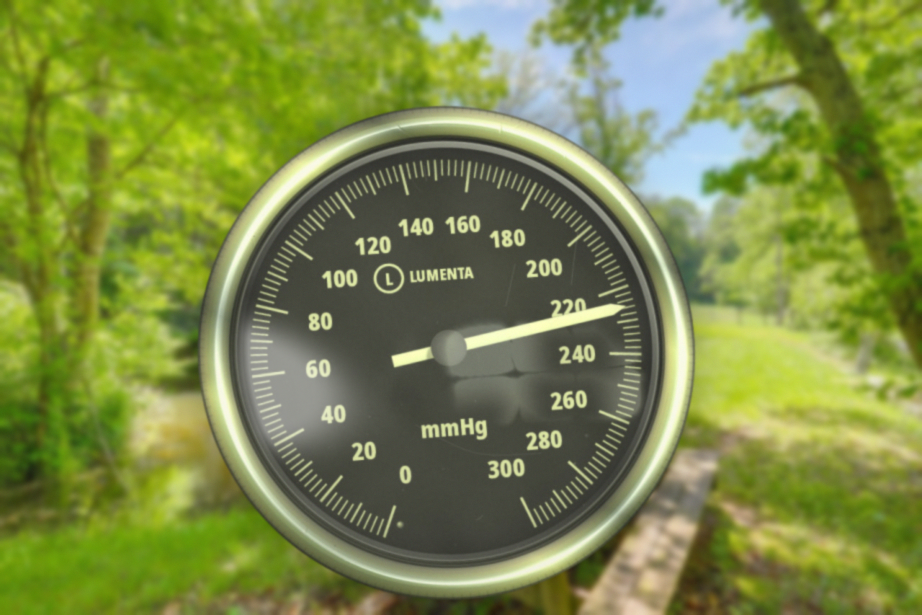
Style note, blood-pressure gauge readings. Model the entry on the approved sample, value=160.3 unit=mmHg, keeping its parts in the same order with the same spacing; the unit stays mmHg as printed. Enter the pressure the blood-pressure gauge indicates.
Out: value=226 unit=mmHg
